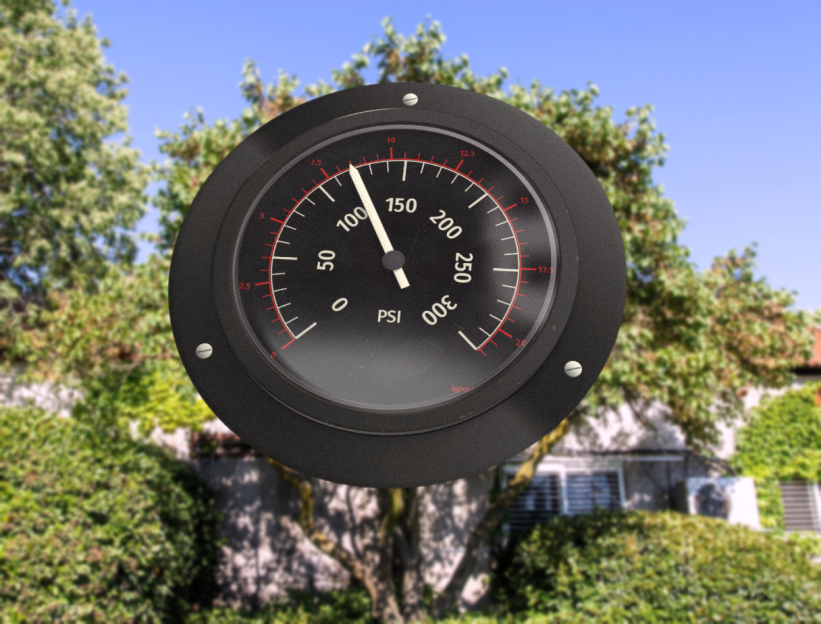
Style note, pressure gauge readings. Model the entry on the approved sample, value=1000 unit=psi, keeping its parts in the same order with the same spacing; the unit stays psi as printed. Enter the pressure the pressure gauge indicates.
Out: value=120 unit=psi
